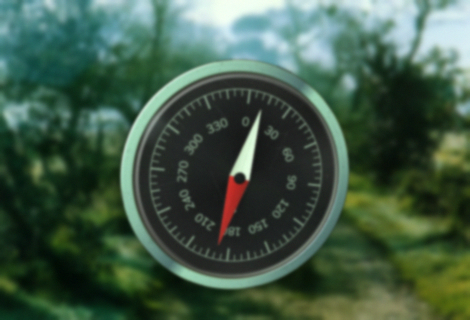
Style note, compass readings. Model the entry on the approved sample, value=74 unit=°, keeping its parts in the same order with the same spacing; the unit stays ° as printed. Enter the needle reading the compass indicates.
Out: value=190 unit=°
